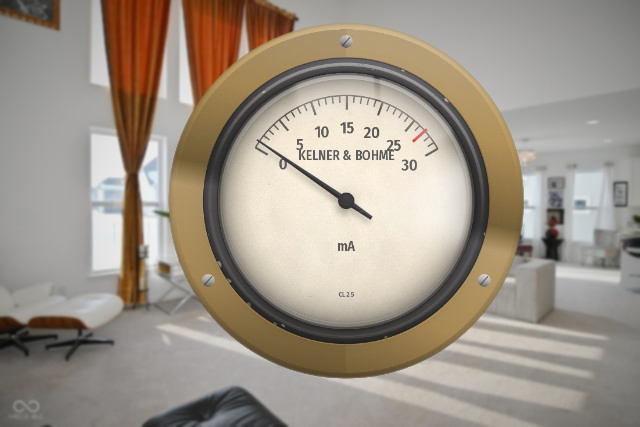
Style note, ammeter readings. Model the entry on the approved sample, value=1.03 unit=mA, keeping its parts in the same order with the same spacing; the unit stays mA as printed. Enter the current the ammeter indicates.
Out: value=1 unit=mA
